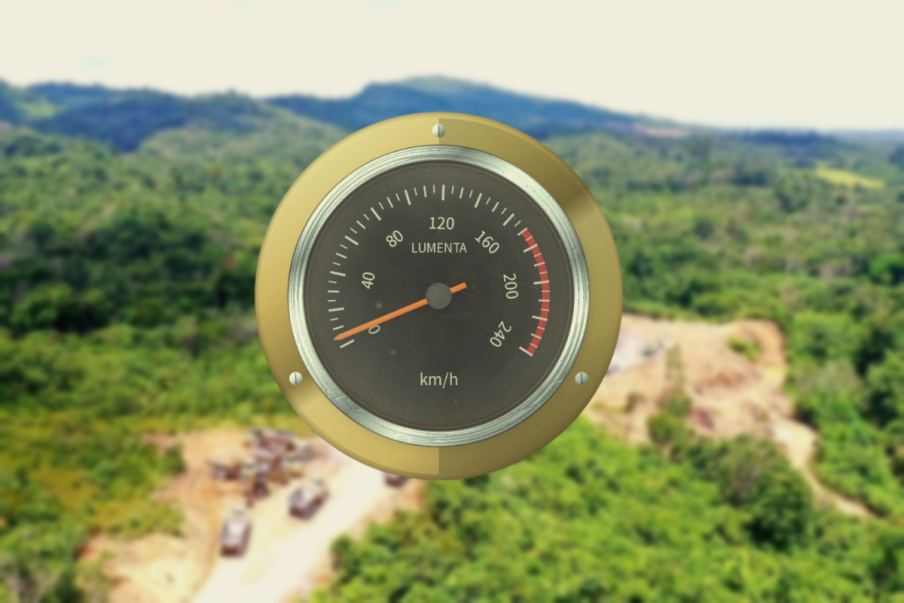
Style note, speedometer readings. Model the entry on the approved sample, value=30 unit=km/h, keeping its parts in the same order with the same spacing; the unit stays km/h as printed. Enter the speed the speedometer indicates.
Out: value=5 unit=km/h
